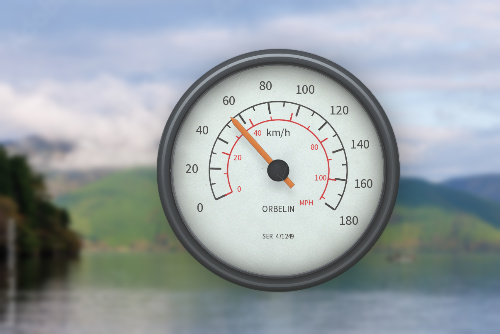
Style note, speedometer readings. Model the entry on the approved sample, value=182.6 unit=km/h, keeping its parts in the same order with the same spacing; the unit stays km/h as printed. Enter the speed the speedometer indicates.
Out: value=55 unit=km/h
